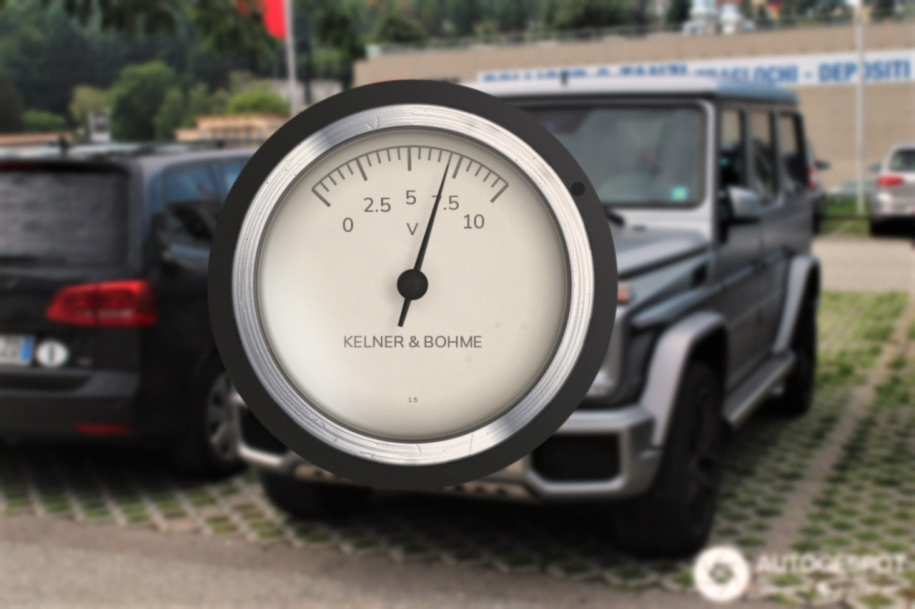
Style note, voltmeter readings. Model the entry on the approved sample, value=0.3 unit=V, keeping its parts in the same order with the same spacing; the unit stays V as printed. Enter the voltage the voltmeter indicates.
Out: value=7 unit=V
